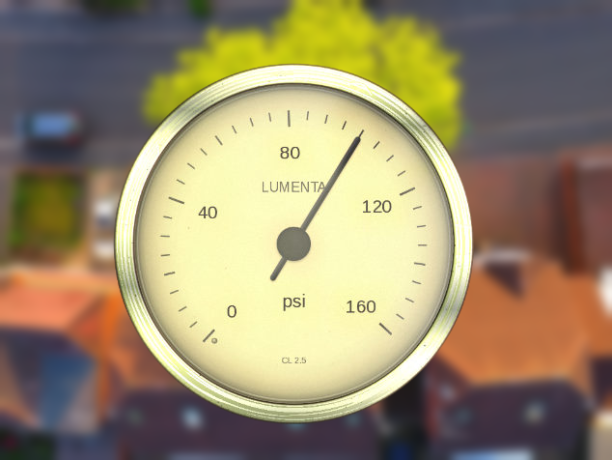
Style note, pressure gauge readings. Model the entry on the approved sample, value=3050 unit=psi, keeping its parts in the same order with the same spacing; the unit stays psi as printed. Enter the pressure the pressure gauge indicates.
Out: value=100 unit=psi
